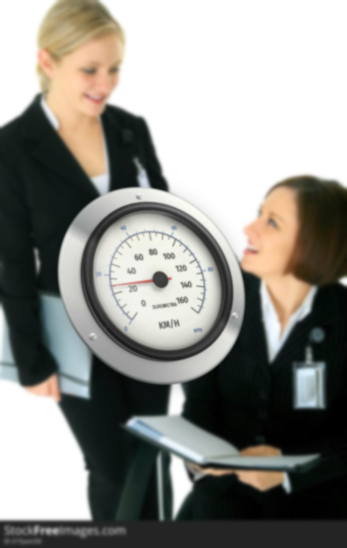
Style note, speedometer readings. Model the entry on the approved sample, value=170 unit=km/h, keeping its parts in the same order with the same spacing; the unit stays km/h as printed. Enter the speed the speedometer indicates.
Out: value=25 unit=km/h
